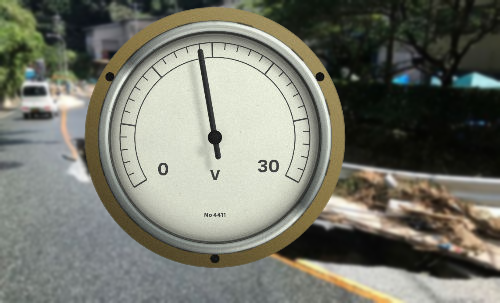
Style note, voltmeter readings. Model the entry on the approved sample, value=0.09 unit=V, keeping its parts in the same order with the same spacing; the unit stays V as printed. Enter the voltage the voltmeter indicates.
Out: value=14 unit=V
